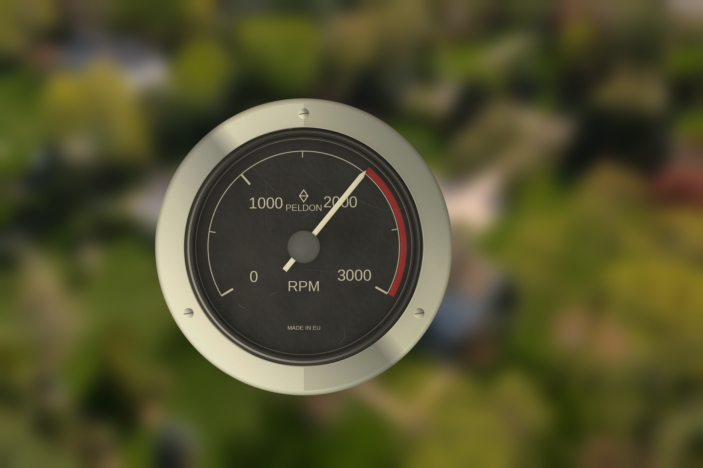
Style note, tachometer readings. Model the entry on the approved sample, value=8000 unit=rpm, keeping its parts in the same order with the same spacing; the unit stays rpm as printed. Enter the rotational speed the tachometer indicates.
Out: value=2000 unit=rpm
